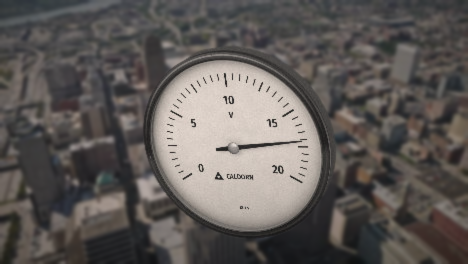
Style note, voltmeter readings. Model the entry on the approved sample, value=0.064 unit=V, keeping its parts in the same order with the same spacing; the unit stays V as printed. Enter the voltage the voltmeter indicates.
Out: value=17 unit=V
